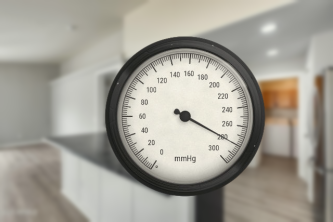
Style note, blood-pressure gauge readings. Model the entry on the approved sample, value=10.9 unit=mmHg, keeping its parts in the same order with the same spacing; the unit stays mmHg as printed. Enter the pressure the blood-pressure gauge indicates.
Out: value=280 unit=mmHg
